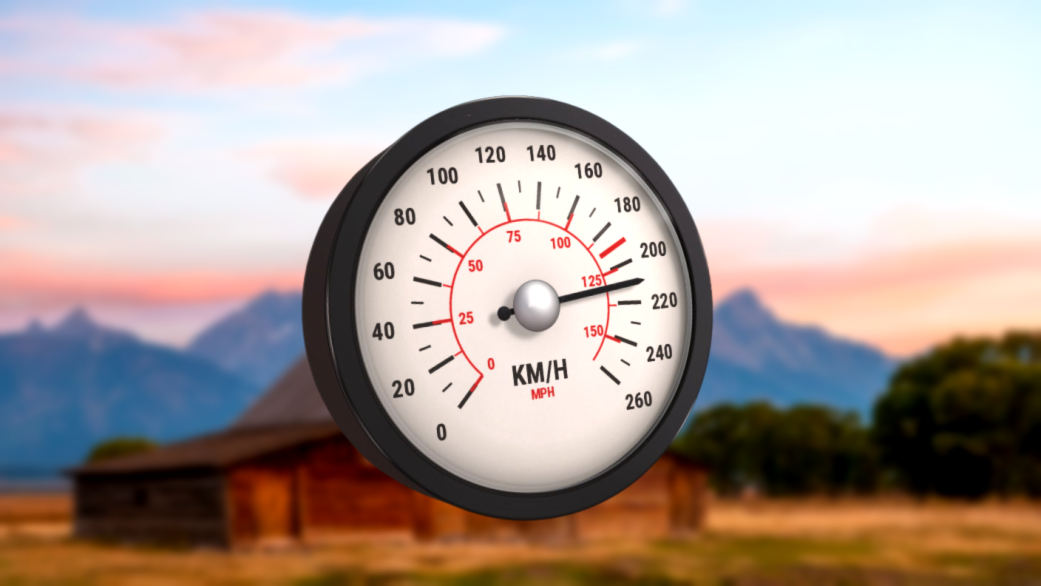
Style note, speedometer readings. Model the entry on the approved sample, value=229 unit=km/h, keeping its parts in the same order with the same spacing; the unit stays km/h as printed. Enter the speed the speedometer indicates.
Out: value=210 unit=km/h
